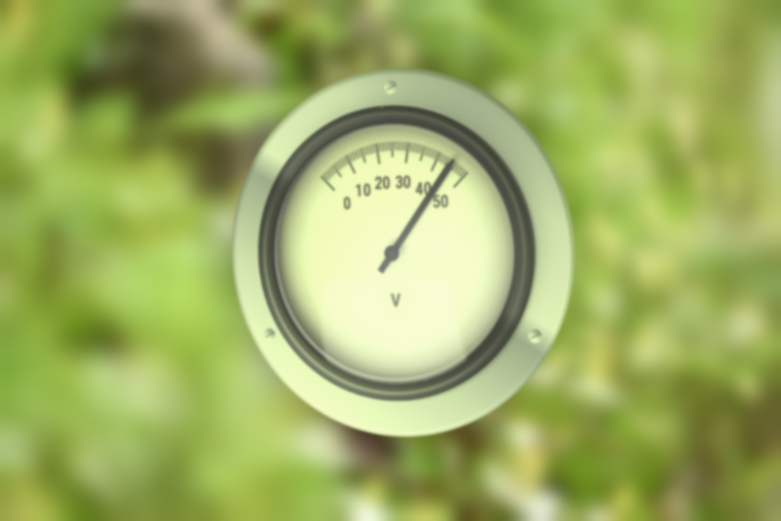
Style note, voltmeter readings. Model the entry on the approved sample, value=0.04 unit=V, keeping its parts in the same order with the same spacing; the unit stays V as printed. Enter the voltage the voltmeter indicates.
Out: value=45 unit=V
